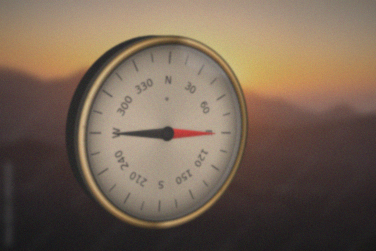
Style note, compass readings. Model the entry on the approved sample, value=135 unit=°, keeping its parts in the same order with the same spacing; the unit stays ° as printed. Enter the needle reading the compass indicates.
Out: value=90 unit=°
